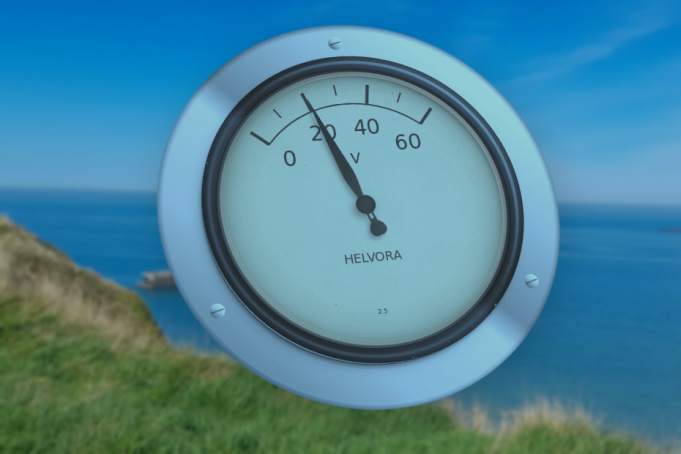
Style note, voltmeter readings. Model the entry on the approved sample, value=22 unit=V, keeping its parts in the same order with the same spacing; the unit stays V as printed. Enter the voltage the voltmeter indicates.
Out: value=20 unit=V
